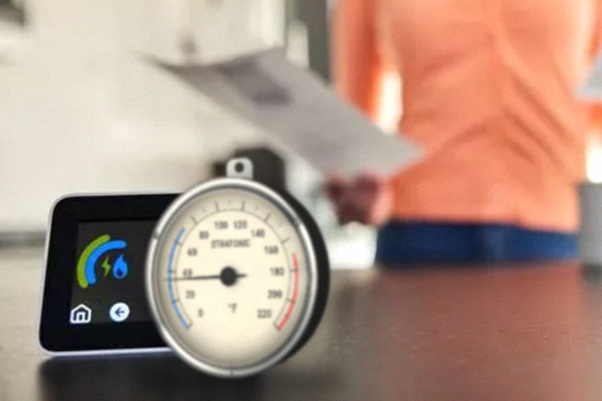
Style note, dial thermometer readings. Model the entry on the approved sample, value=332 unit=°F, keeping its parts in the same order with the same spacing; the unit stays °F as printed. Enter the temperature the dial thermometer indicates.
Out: value=35 unit=°F
